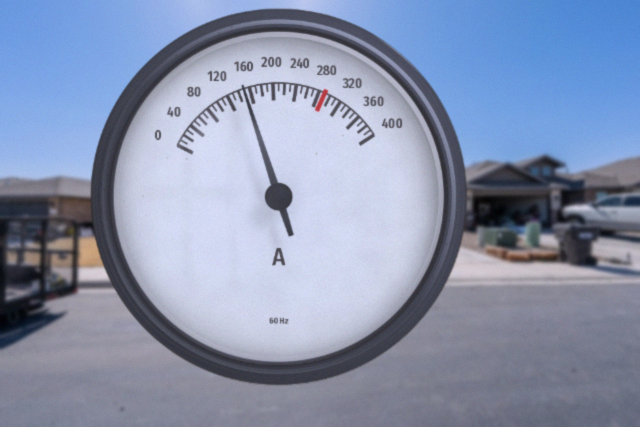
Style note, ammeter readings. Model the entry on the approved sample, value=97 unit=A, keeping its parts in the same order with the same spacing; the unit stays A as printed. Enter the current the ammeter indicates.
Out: value=150 unit=A
